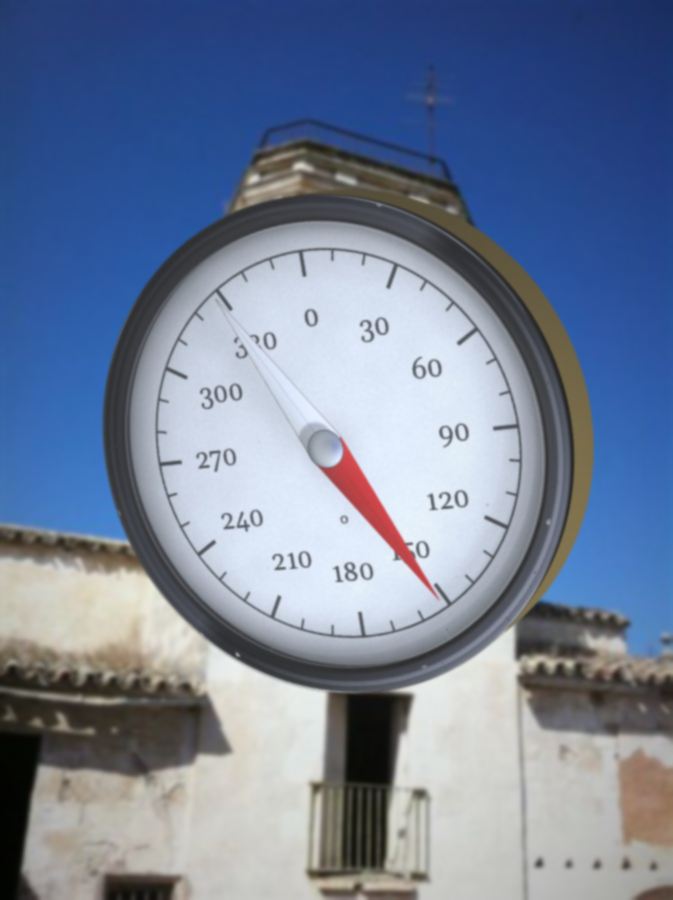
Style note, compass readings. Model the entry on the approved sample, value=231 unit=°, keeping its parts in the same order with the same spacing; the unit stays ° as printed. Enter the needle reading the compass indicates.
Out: value=150 unit=°
